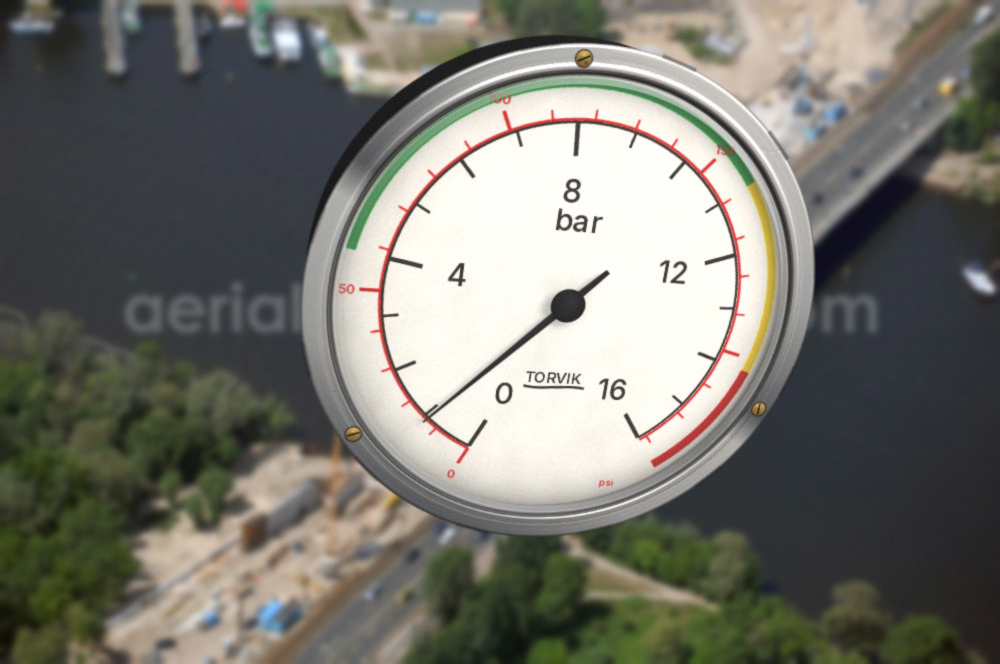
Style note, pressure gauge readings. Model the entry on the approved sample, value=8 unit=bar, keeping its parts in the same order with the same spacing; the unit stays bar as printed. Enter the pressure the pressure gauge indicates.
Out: value=1 unit=bar
